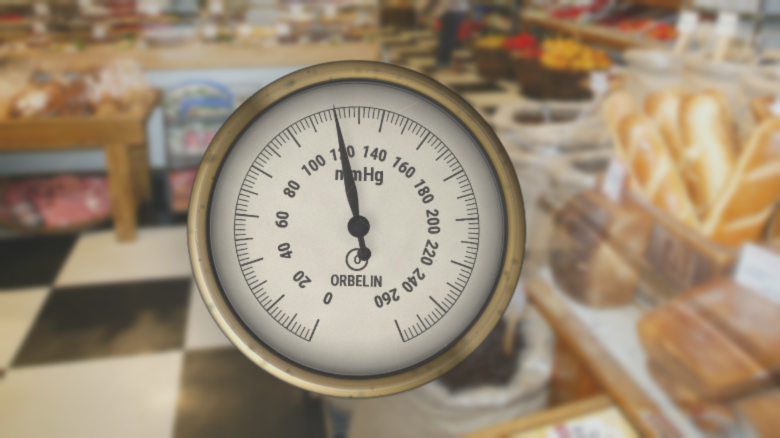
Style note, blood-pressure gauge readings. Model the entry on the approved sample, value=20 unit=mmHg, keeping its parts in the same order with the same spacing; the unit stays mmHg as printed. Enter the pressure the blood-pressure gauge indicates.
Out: value=120 unit=mmHg
